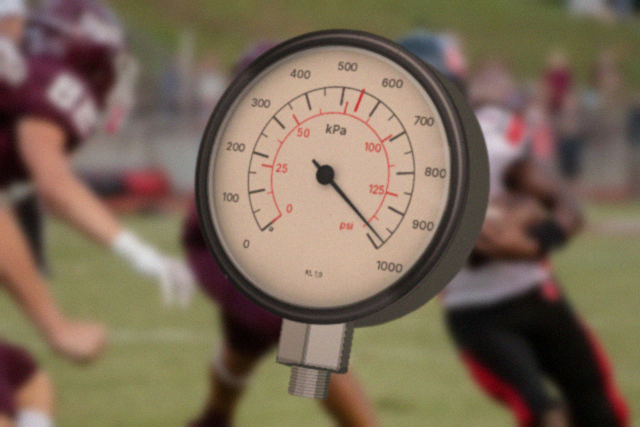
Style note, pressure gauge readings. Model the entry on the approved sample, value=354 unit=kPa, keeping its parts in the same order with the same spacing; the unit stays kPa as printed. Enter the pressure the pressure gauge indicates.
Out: value=975 unit=kPa
